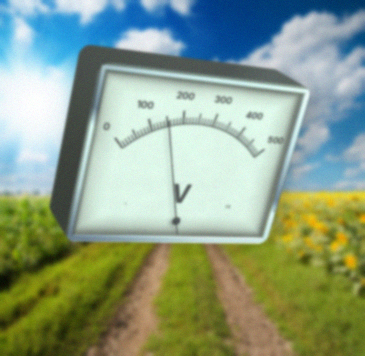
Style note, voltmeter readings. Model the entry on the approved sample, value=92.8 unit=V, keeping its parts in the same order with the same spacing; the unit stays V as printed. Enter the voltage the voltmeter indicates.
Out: value=150 unit=V
